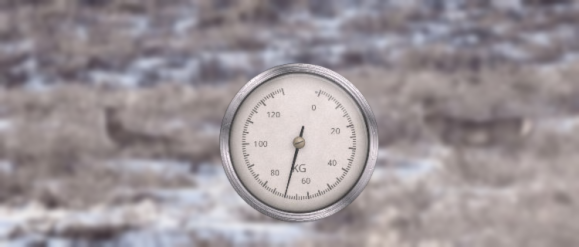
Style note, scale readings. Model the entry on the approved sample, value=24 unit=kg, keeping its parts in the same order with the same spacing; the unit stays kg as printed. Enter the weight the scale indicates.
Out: value=70 unit=kg
